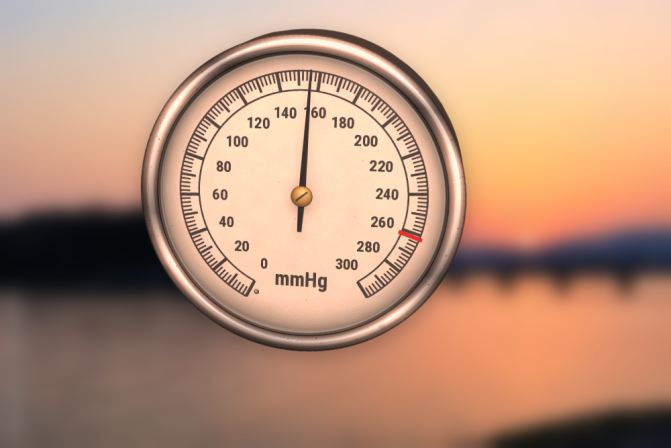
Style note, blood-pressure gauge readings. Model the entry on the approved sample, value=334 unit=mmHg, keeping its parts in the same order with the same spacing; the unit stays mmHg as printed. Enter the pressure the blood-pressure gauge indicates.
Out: value=156 unit=mmHg
